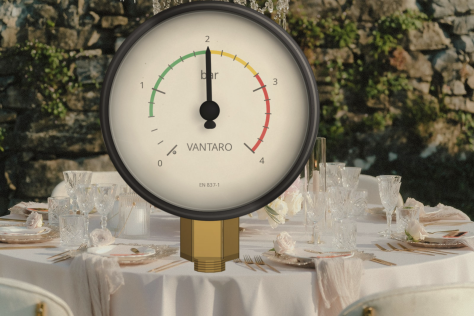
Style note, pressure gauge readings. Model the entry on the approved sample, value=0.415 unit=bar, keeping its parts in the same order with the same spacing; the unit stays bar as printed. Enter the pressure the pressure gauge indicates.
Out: value=2 unit=bar
